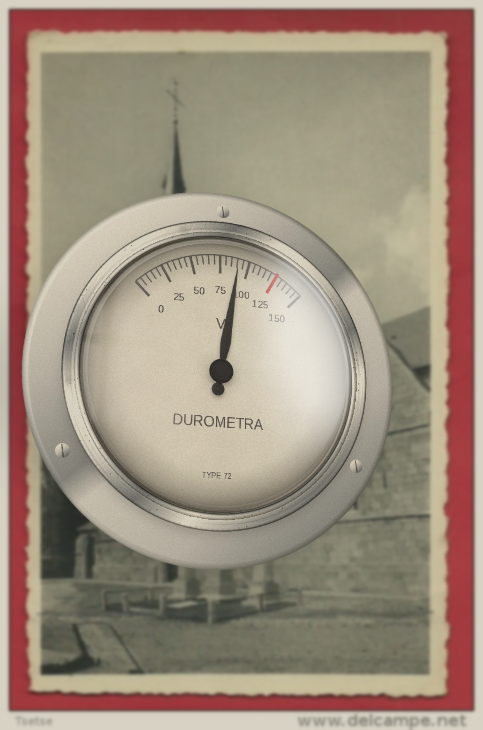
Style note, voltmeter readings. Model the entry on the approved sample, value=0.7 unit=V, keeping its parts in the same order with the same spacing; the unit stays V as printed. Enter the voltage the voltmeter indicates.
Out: value=90 unit=V
